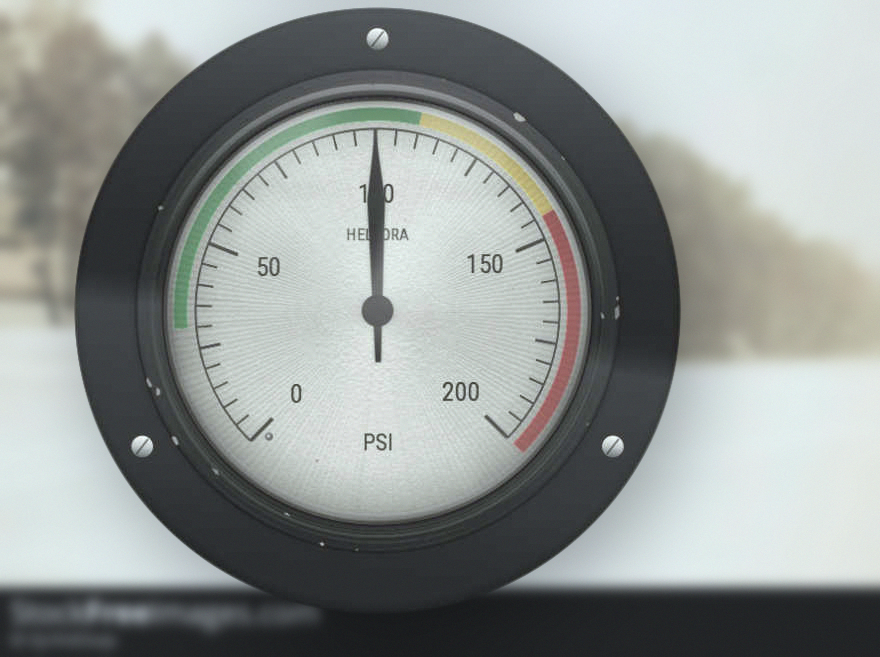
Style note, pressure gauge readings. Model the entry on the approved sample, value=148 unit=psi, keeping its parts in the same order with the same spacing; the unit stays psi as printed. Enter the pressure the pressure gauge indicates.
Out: value=100 unit=psi
